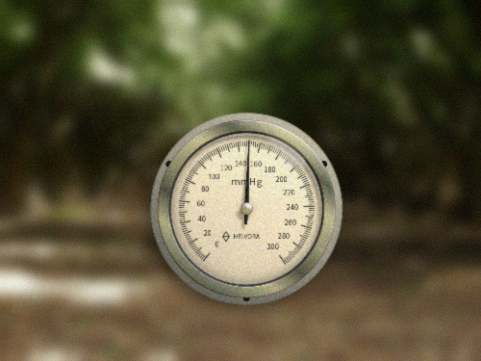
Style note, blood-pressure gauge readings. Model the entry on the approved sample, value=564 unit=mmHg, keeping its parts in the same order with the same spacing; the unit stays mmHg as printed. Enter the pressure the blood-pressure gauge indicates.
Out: value=150 unit=mmHg
